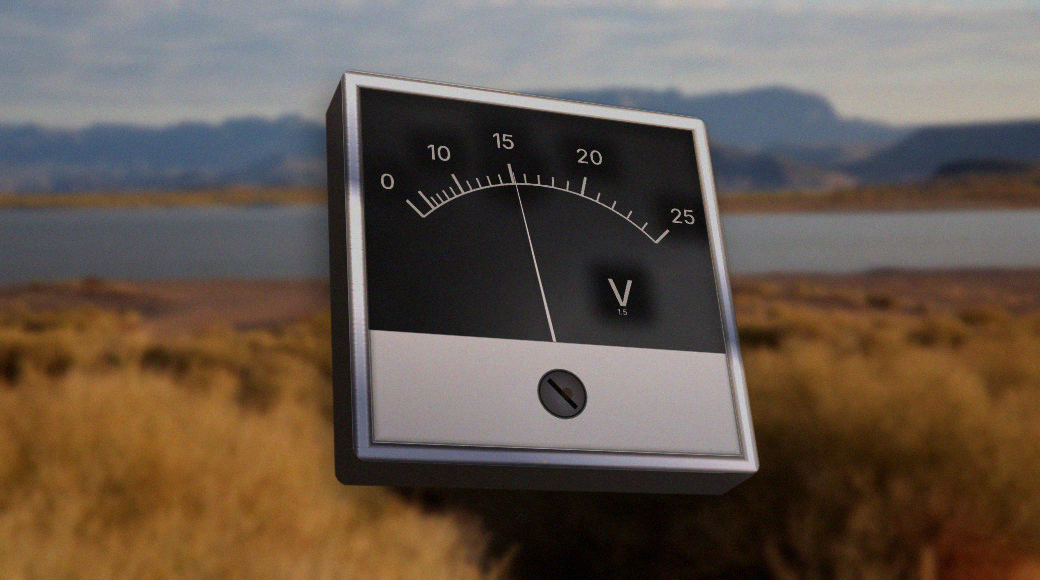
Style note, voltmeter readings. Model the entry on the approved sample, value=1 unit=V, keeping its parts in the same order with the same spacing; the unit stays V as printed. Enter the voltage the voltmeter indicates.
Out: value=15 unit=V
